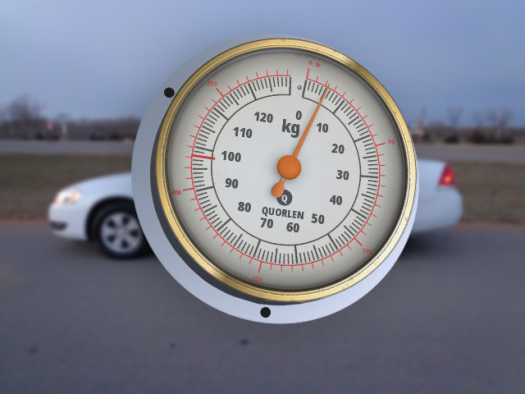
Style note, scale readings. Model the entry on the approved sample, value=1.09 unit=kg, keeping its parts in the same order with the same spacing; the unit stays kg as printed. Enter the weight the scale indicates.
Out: value=5 unit=kg
